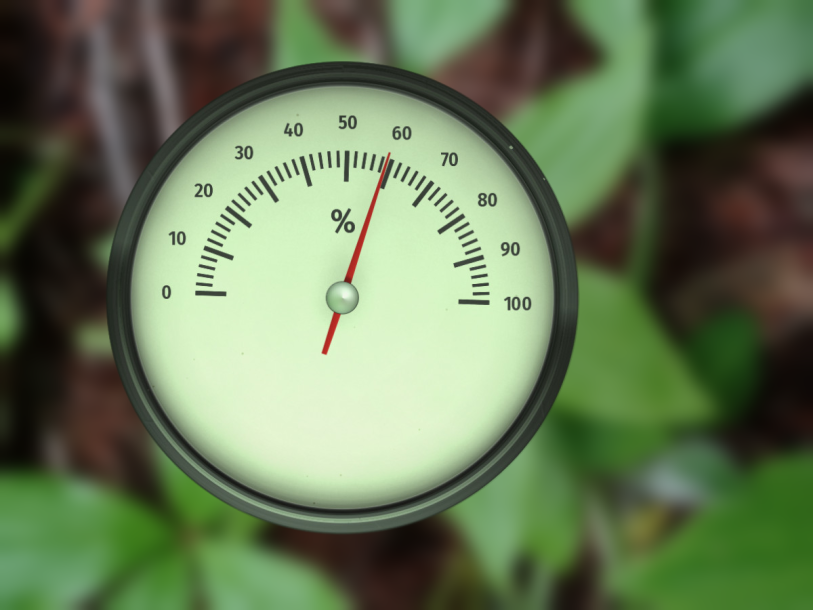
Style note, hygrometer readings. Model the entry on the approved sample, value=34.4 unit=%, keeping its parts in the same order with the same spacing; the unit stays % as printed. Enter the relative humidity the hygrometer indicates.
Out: value=59 unit=%
